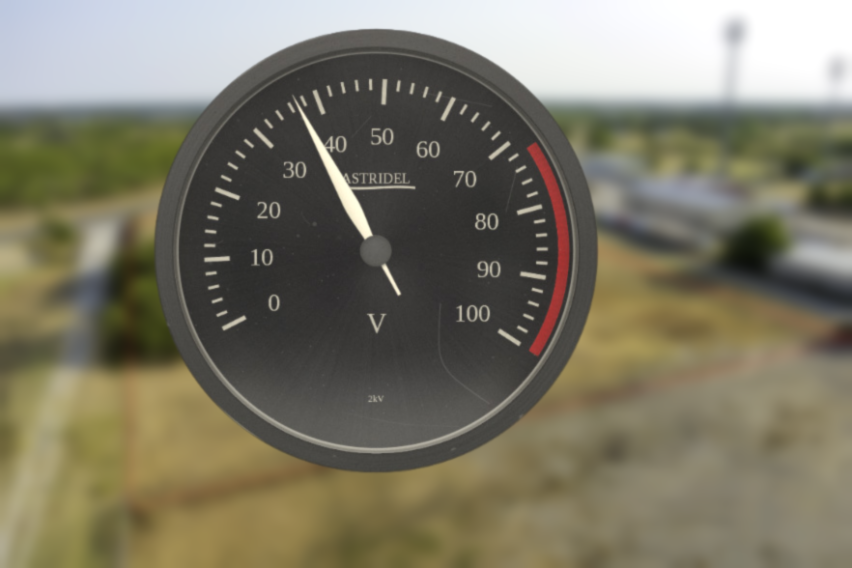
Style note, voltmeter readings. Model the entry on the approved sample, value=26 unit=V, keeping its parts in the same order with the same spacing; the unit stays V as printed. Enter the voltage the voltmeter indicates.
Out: value=37 unit=V
